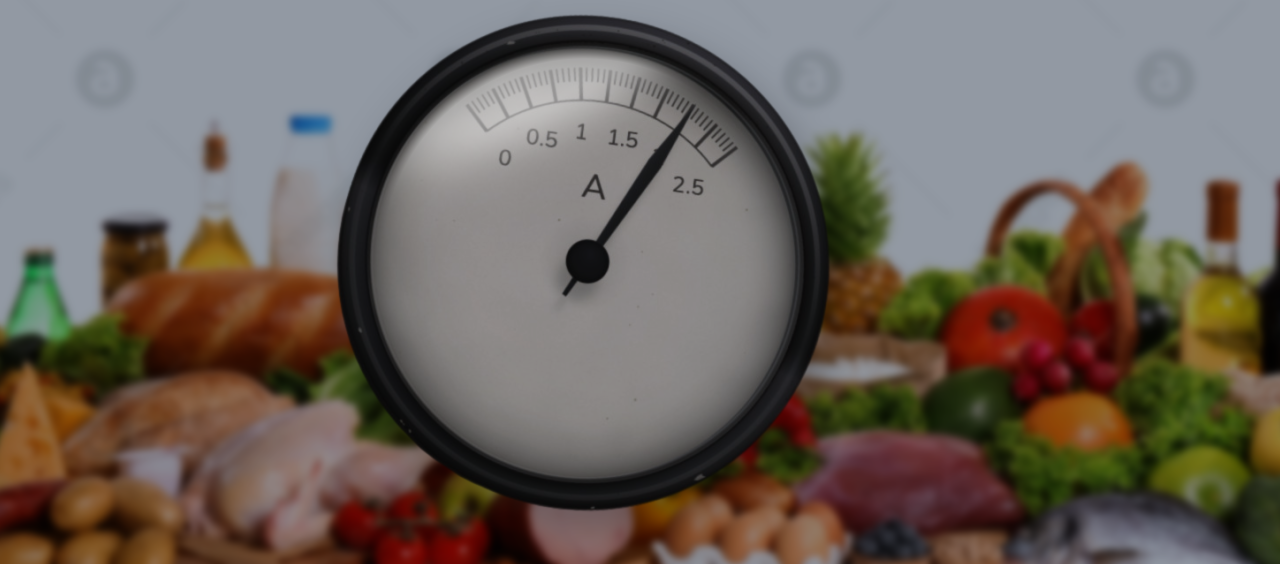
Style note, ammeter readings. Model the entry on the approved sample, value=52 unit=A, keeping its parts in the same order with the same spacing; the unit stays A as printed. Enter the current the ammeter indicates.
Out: value=2 unit=A
